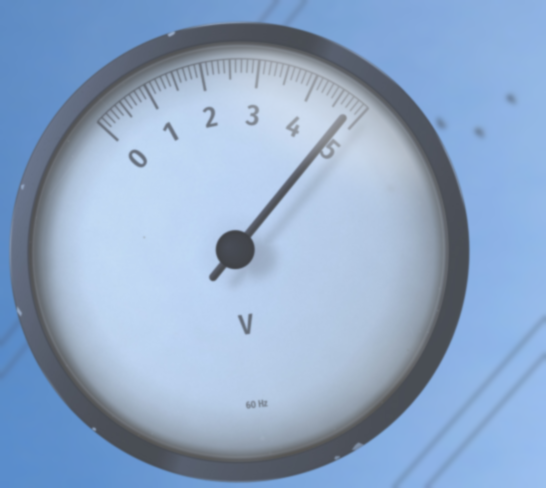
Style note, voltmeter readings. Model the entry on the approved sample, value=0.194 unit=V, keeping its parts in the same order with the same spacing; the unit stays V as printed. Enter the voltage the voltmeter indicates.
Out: value=4.8 unit=V
